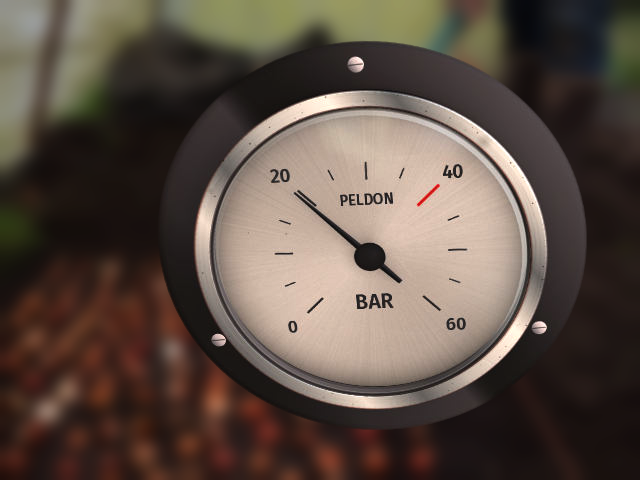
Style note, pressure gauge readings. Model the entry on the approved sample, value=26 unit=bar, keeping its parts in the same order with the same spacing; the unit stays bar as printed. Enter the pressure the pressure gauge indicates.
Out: value=20 unit=bar
